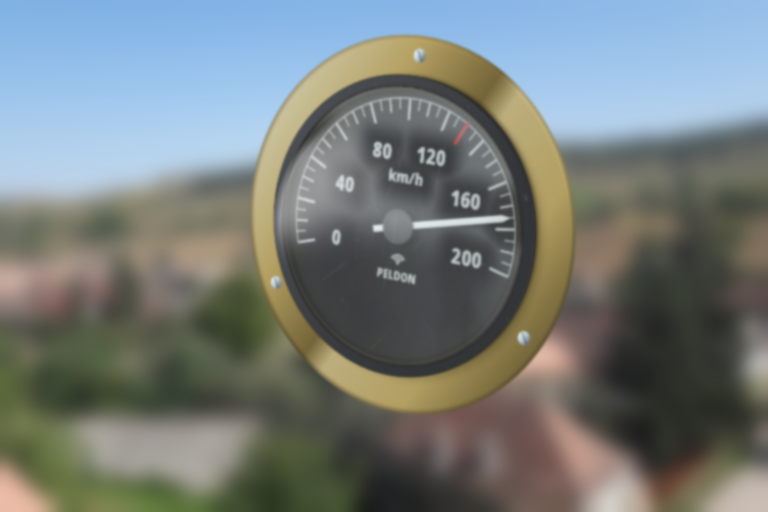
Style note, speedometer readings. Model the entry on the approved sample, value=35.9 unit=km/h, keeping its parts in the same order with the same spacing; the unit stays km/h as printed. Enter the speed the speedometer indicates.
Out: value=175 unit=km/h
